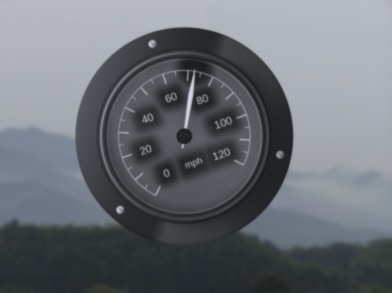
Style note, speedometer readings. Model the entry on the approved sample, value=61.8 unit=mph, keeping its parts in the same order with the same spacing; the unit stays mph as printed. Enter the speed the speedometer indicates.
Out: value=72.5 unit=mph
